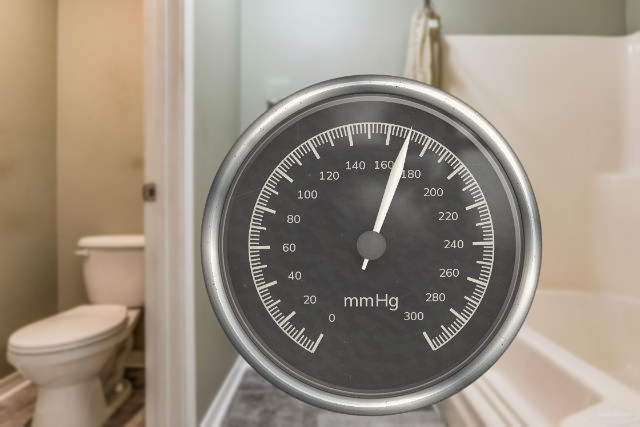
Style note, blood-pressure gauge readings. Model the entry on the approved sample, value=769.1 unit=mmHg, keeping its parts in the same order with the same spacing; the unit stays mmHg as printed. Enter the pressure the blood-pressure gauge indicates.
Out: value=170 unit=mmHg
